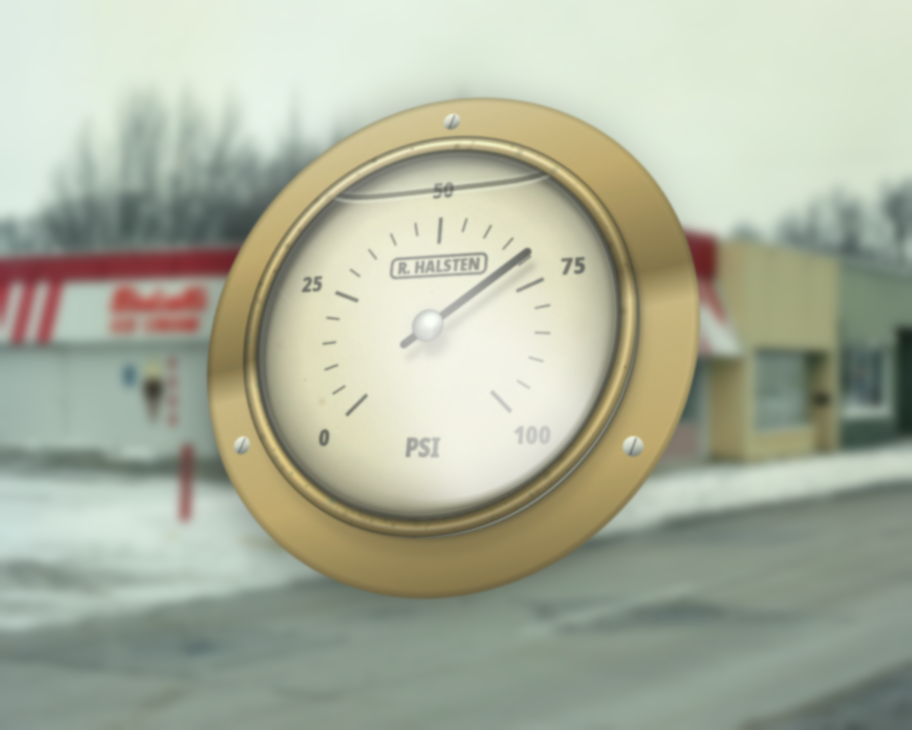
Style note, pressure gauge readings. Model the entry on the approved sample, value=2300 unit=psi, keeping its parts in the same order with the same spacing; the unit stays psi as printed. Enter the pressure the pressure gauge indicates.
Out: value=70 unit=psi
